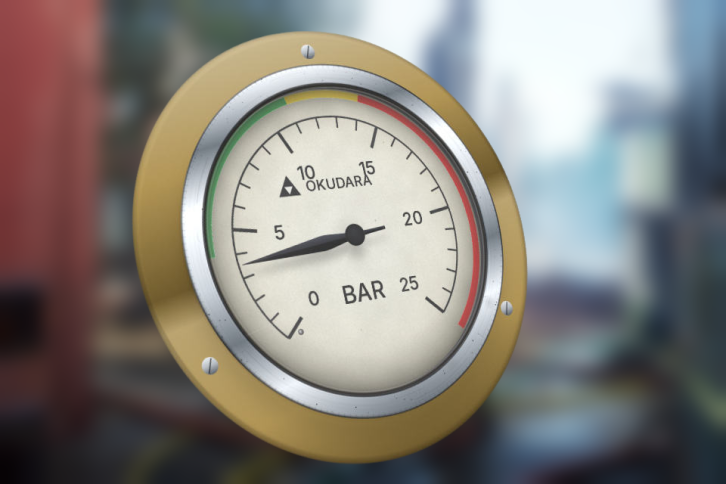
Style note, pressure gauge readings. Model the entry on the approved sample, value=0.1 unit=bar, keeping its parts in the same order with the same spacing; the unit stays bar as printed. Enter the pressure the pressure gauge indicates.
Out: value=3.5 unit=bar
